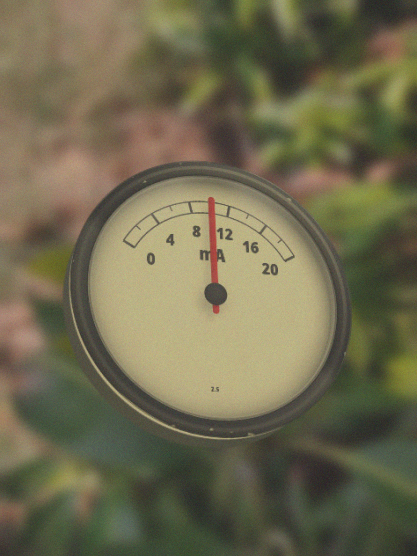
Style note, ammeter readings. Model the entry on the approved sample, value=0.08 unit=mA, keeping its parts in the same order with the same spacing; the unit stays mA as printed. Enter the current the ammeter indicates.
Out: value=10 unit=mA
